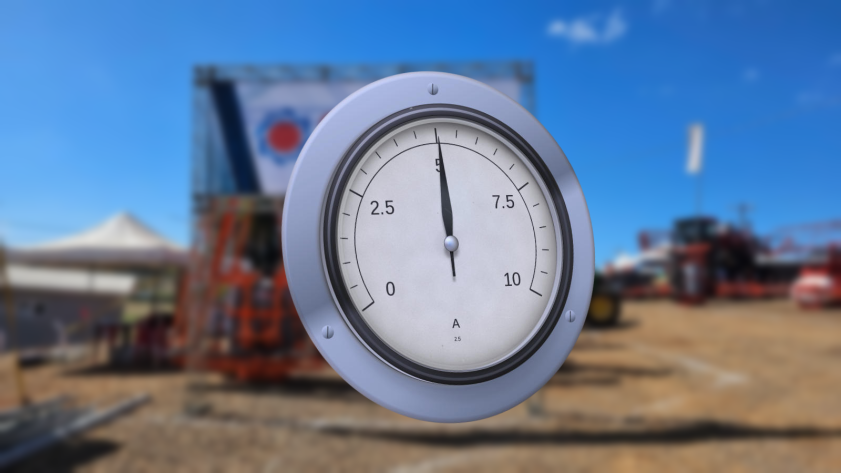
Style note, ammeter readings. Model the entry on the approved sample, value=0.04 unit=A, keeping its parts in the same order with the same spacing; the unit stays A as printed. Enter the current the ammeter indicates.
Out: value=5 unit=A
